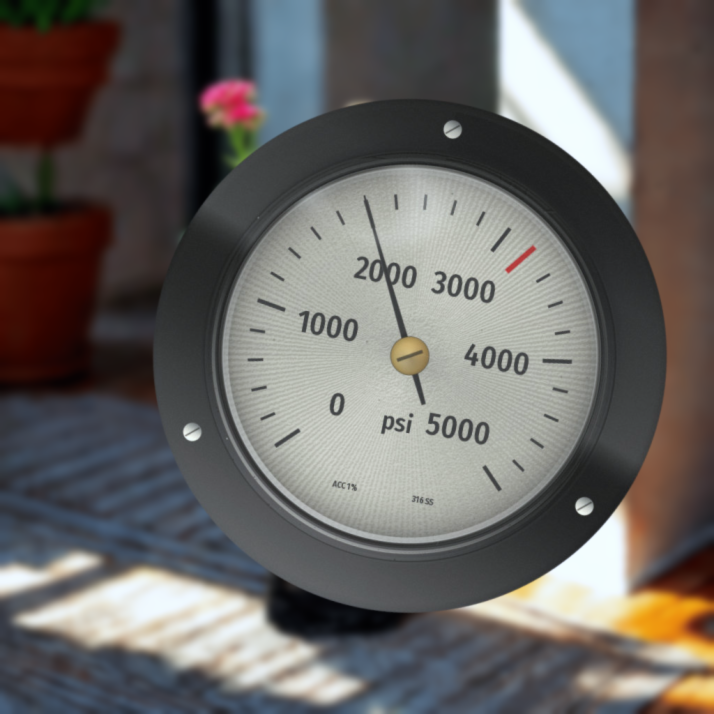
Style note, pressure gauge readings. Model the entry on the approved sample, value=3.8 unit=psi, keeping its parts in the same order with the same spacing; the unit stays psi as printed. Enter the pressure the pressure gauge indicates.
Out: value=2000 unit=psi
